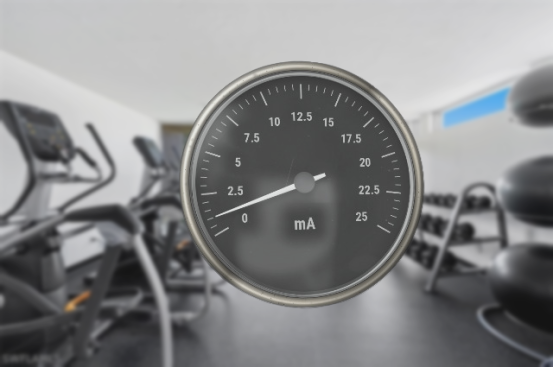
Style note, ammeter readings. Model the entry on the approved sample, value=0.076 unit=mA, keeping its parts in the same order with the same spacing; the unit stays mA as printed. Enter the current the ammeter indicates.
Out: value=1 unit=mA
